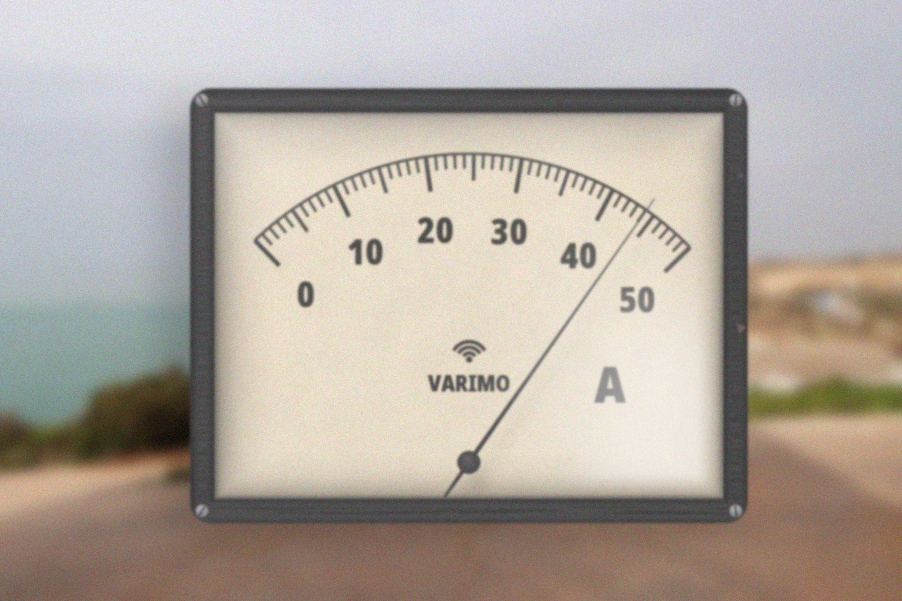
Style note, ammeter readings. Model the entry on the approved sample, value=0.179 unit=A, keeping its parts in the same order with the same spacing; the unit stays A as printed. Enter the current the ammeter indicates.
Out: value=44 unit=A
